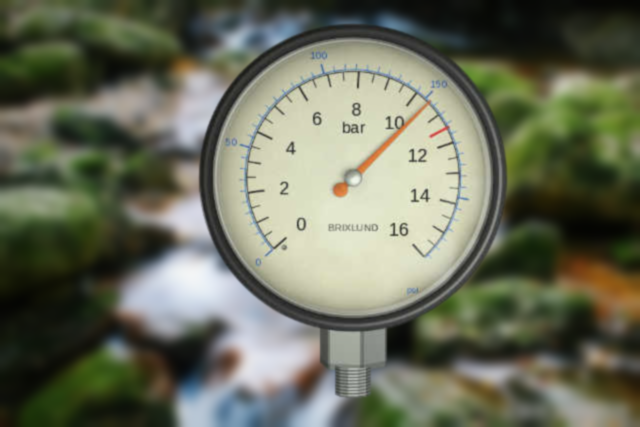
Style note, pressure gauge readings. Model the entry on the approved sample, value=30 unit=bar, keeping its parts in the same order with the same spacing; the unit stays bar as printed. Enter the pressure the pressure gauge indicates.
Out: value=10.5 unit=bar
